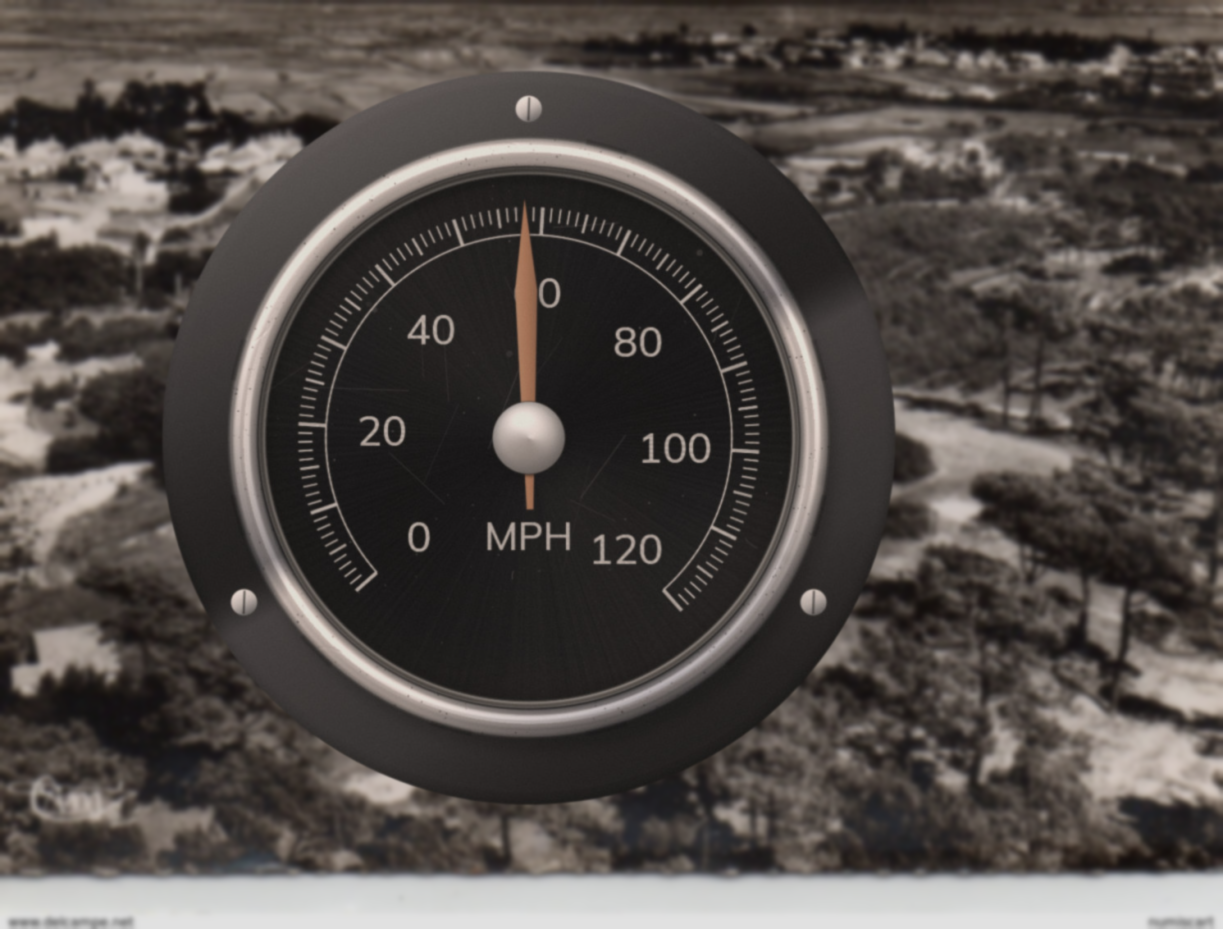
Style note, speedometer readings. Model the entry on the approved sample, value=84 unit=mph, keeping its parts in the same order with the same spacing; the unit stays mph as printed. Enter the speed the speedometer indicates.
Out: value=58 unit=mph
